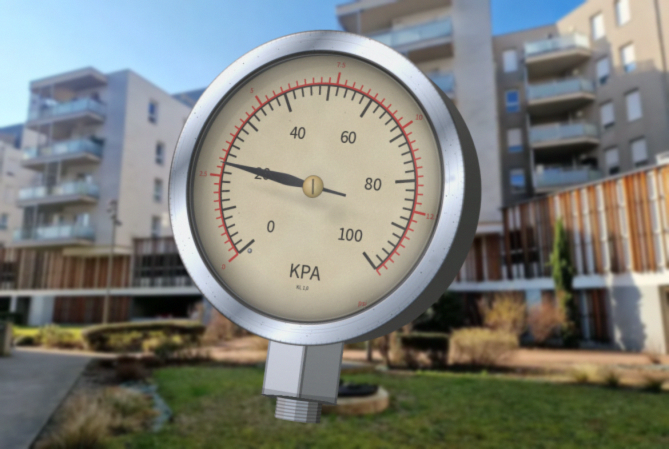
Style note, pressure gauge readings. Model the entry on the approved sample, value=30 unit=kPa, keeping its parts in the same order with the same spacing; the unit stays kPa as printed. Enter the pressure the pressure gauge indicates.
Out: value=20 unit=kPa
